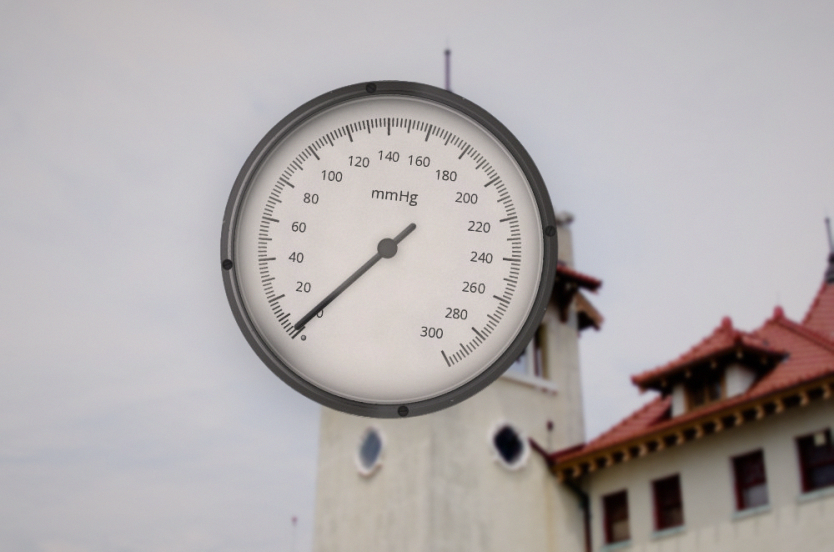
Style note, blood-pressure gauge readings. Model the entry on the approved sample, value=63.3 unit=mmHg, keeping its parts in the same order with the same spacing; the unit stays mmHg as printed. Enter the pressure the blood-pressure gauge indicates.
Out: value=2 unit=mmHg
